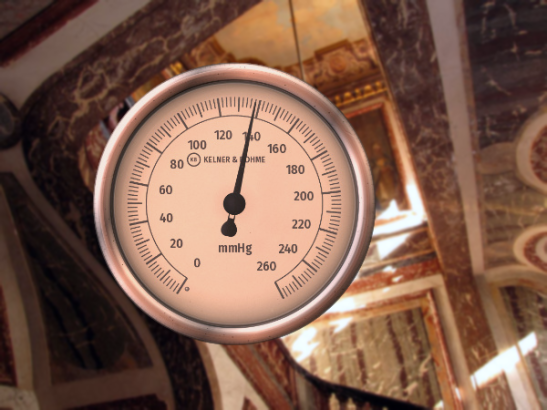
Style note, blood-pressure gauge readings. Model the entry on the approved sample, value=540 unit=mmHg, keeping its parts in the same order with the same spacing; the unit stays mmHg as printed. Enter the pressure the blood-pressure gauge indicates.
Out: value=138 unit=mmHg
